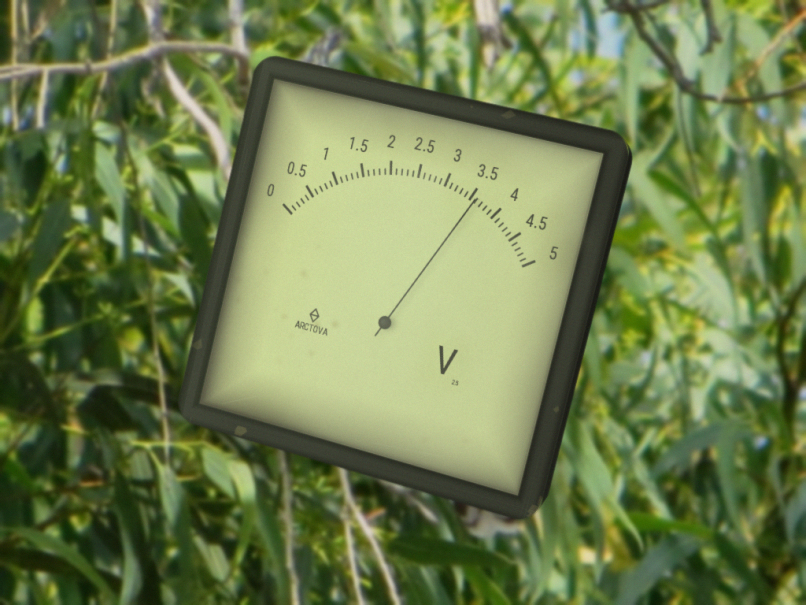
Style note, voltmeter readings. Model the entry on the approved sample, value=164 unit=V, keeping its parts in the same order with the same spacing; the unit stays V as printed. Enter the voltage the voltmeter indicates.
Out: value=3.6 unit=V
